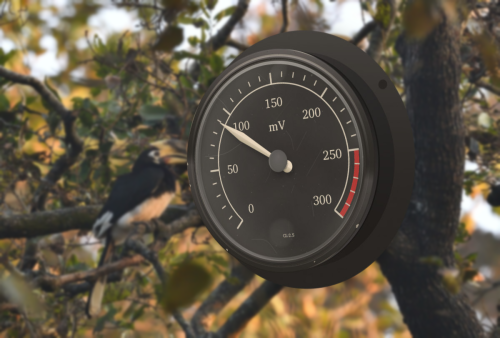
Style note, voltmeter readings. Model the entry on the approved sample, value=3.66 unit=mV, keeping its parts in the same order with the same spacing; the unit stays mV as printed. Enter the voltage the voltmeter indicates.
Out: value=90 unit=mV
